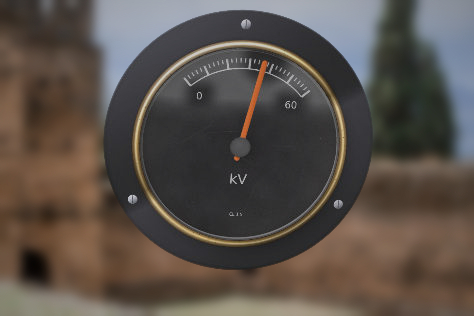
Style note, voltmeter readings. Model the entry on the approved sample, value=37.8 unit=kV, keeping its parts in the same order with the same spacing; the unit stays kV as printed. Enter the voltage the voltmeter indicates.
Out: value=36 unit=kV
